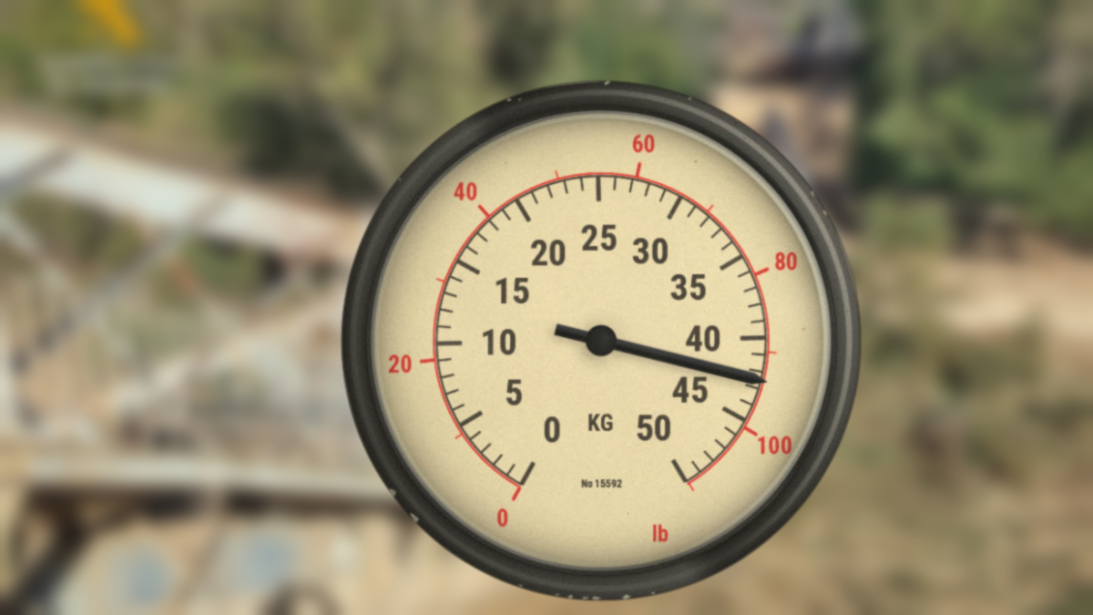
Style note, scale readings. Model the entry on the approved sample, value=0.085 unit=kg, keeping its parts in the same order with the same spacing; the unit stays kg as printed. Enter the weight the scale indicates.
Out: value=42.5 unit=kg
